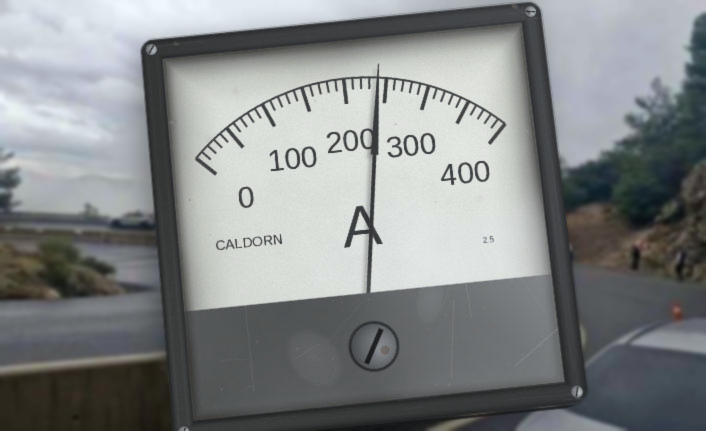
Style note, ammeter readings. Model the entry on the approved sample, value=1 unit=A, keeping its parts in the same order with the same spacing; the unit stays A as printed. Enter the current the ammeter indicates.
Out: value=240 unit=A
